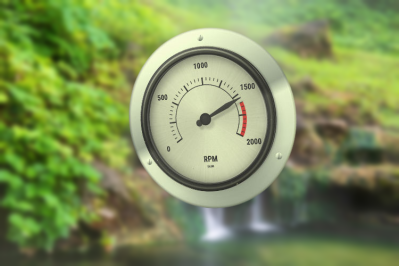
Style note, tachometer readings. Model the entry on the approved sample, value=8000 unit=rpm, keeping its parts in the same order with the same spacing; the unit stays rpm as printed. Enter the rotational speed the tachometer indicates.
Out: value=1550 unit=rpm
